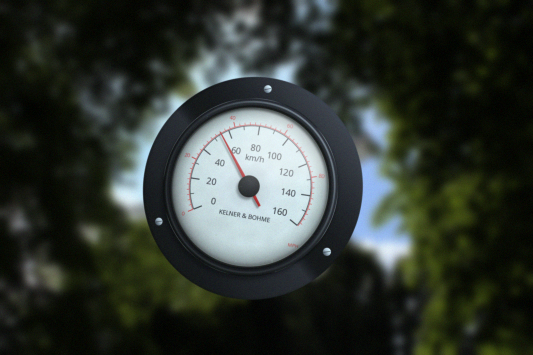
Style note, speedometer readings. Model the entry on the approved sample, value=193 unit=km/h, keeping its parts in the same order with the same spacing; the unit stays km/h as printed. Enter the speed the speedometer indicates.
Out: value=55 unit=km/h
